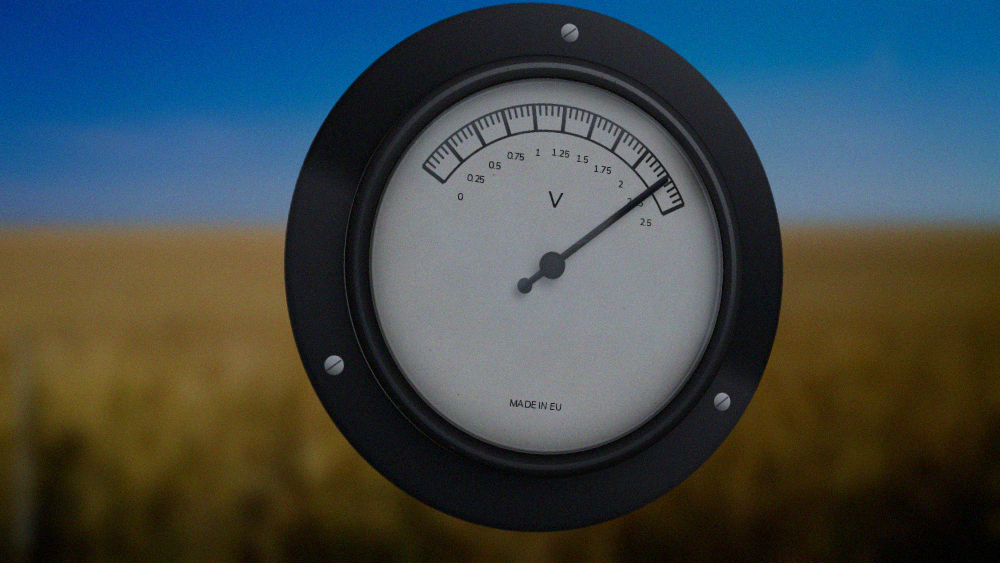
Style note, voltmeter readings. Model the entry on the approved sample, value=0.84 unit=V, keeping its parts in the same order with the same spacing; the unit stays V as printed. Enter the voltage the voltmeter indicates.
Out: value=2.25 unit=V
